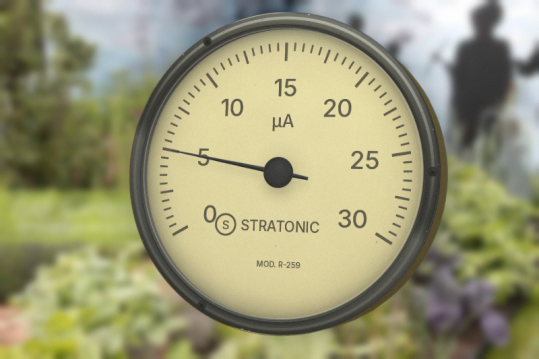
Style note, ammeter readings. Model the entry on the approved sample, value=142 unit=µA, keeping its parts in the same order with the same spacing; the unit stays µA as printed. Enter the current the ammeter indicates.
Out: value=5 unit=µA
